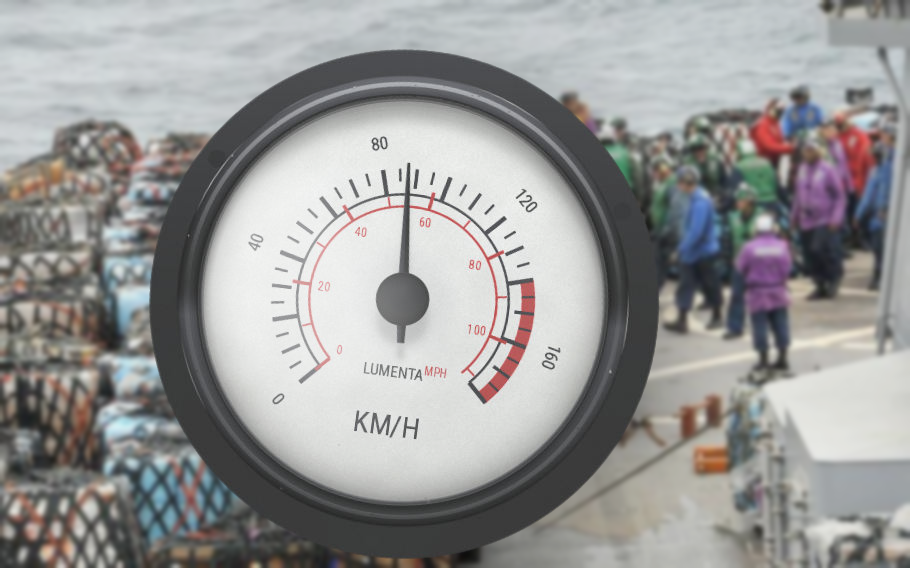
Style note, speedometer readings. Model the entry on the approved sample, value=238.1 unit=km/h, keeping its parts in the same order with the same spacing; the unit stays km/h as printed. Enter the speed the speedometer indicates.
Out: value=87.5 unit=km/h
